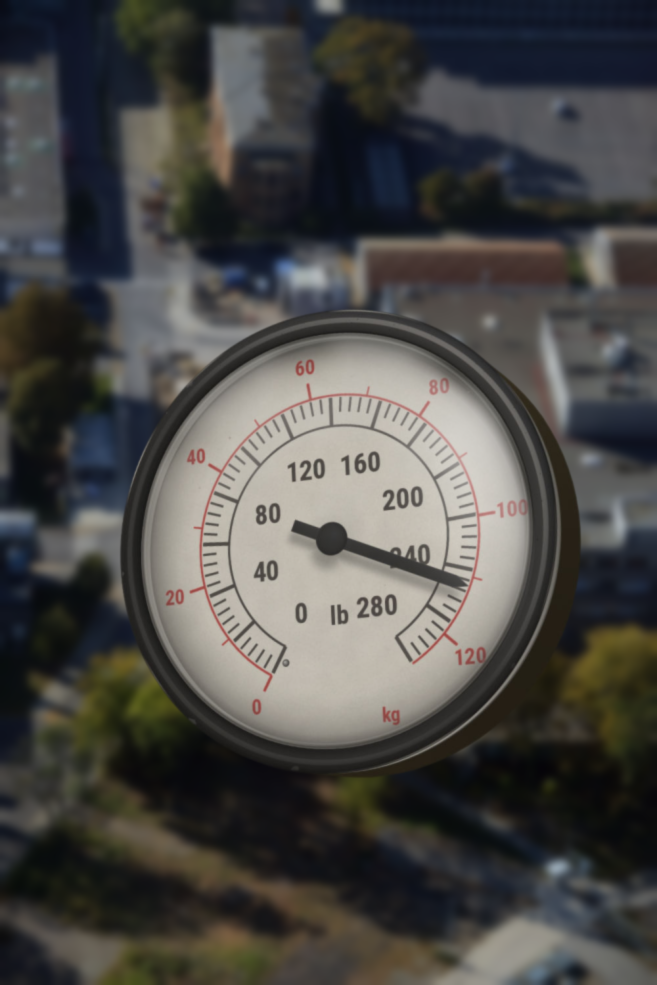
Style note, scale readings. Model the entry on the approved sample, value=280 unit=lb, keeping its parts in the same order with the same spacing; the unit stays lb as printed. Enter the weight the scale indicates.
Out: value=246 unit=lb
